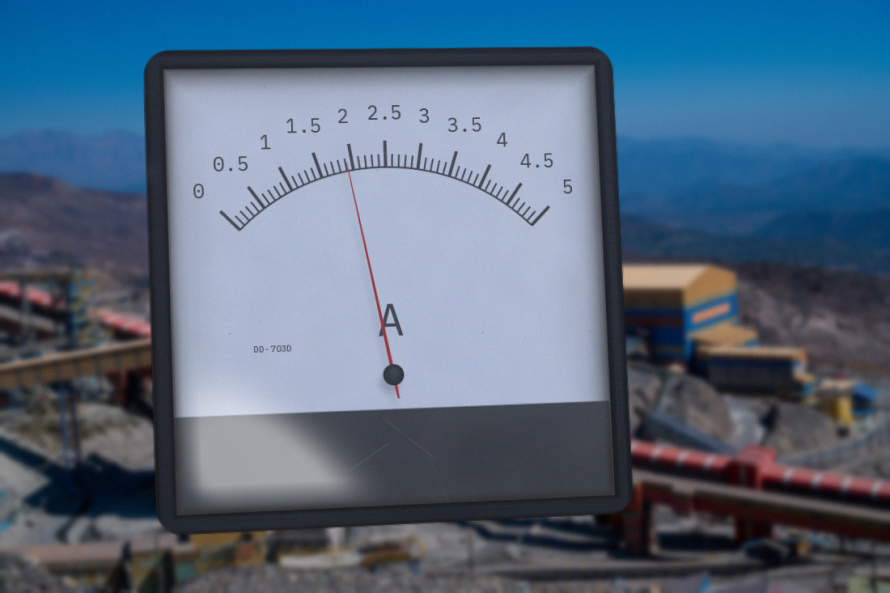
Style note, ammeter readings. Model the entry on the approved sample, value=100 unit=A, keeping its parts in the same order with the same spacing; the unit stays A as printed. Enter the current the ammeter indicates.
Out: value=1.9 unit=A
